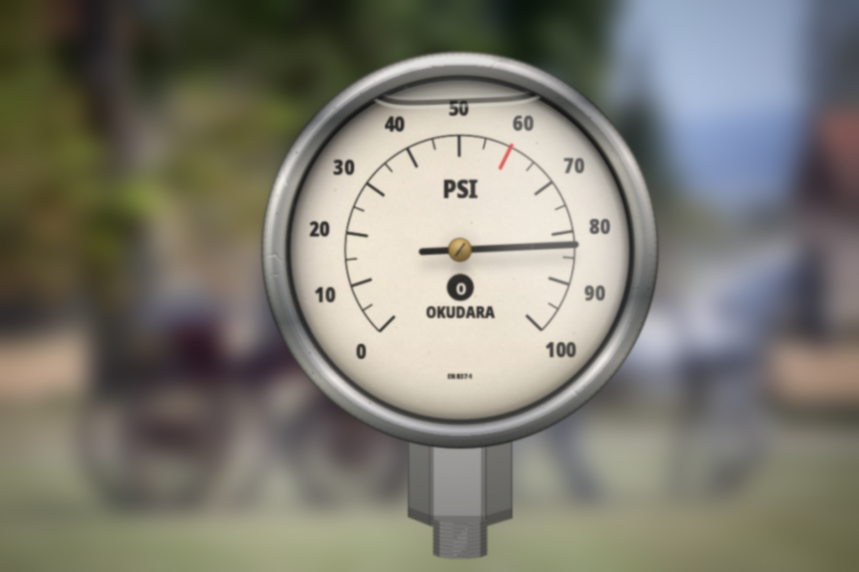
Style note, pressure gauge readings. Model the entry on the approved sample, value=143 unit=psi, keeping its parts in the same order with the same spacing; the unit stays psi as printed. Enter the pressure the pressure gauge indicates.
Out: value=82.5 unit=psi
